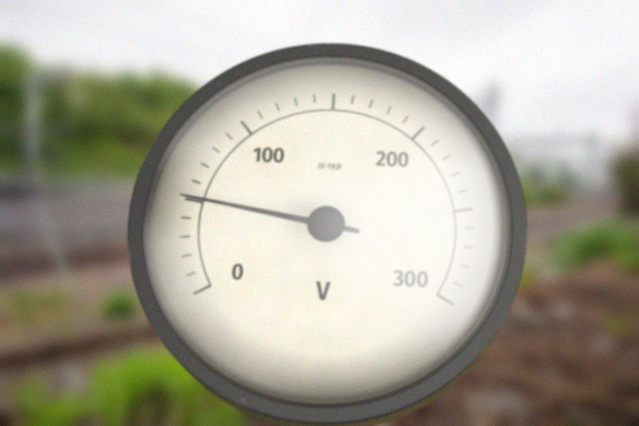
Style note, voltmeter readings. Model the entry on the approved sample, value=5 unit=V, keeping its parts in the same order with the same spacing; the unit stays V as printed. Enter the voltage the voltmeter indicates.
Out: value=50 unit=V
